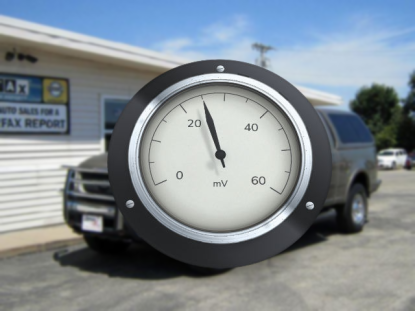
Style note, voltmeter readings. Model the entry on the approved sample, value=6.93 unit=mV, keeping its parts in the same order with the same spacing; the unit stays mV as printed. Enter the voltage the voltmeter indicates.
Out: value=25 unit=mV
